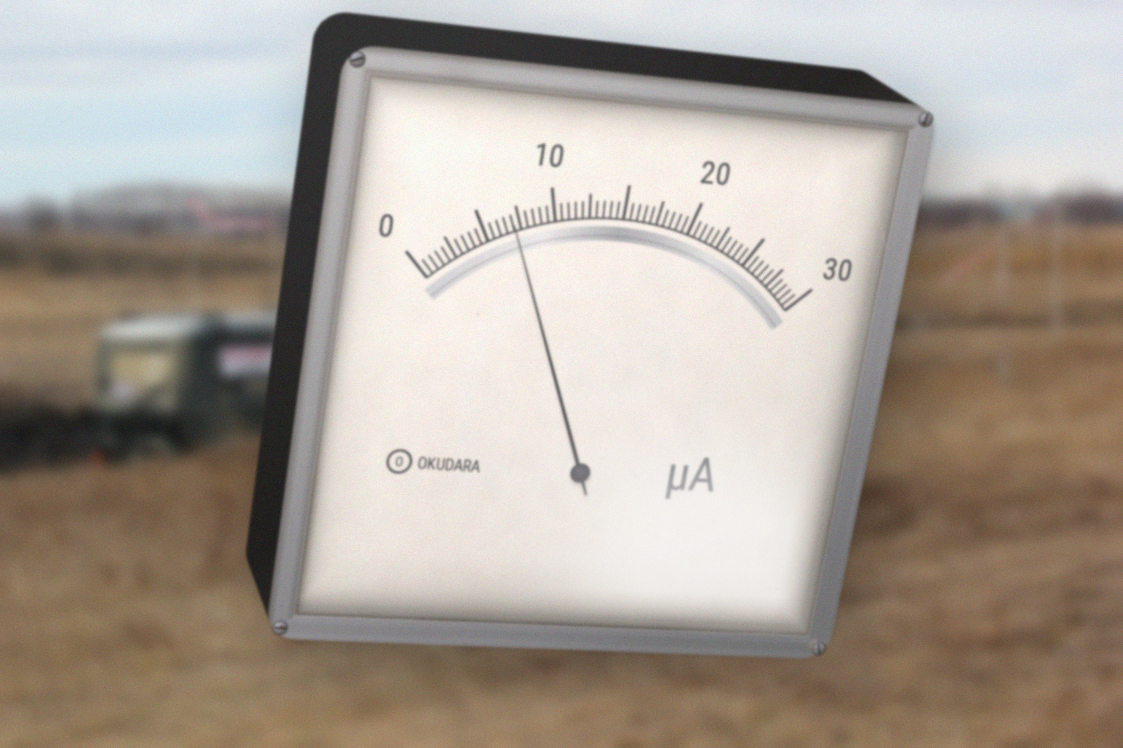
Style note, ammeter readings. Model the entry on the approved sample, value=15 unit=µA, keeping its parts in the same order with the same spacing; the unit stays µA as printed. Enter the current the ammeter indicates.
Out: value=7 unit=µA
